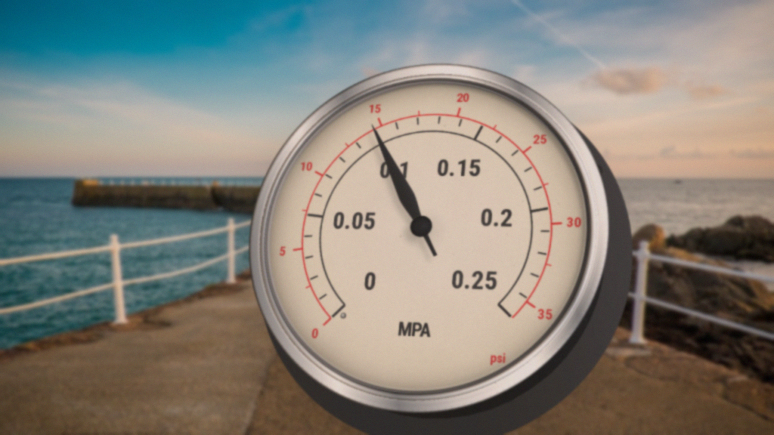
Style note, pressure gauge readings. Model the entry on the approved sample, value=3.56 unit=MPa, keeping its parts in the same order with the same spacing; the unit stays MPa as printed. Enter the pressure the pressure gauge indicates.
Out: value=0.1 unit=MPa
